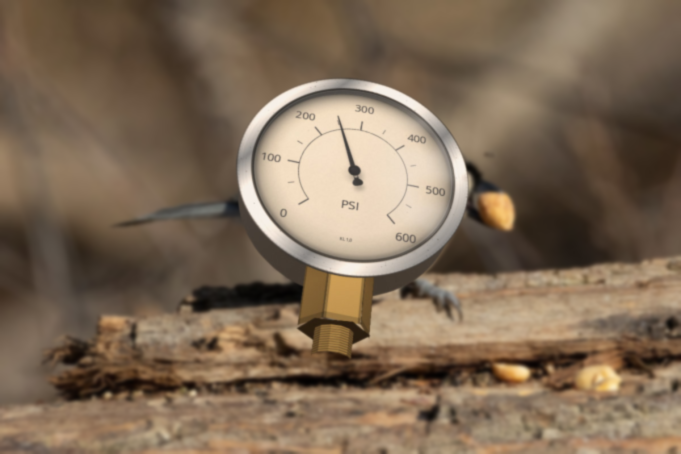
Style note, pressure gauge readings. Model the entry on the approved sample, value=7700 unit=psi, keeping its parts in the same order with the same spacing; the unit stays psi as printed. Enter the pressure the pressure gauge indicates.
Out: value=250 unit=psi
